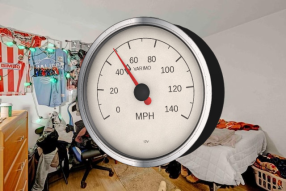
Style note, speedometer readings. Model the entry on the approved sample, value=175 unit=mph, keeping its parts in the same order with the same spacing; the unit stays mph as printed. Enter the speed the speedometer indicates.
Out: value=50 unit=mph
